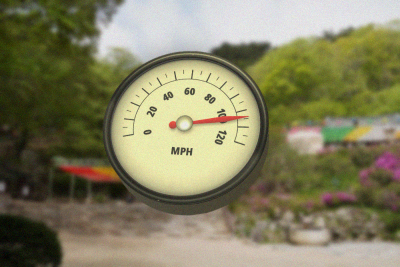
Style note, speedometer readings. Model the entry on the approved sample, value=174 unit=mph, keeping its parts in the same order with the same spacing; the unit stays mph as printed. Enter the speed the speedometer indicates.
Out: value=105 unit=mph
